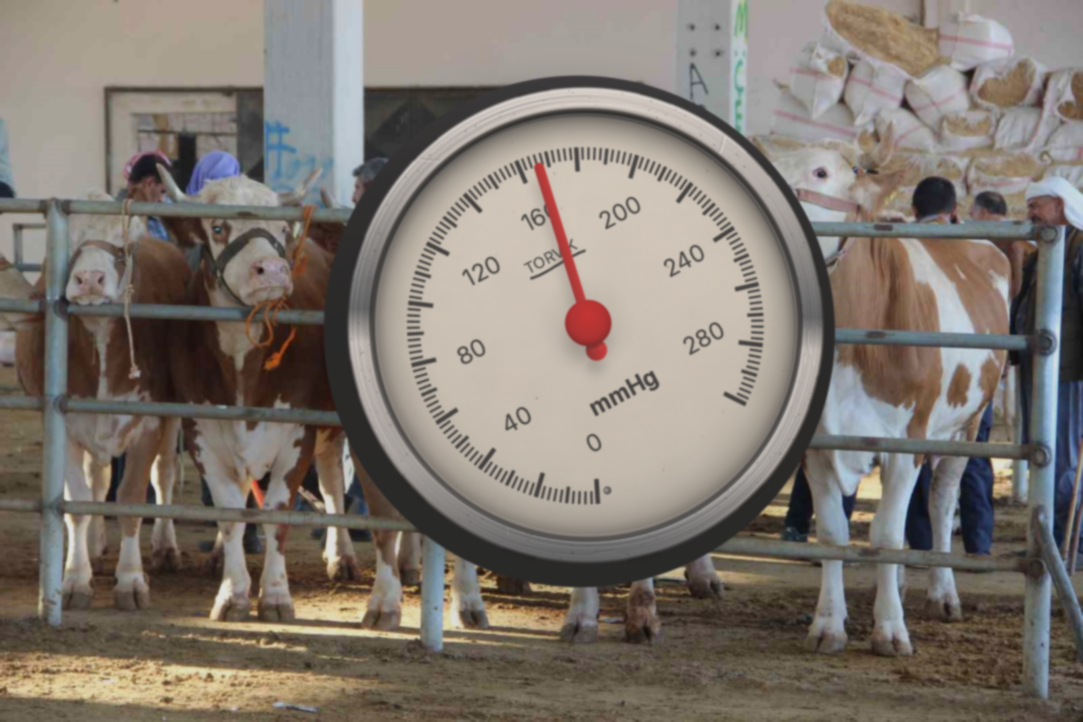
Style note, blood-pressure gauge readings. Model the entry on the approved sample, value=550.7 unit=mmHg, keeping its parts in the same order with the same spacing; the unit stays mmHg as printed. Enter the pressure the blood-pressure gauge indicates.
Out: value=166 unit=mmHg
